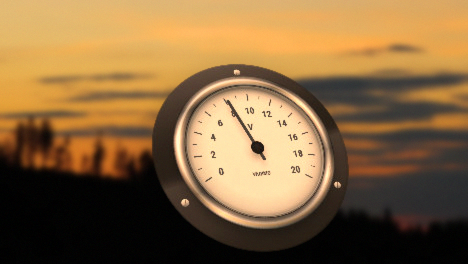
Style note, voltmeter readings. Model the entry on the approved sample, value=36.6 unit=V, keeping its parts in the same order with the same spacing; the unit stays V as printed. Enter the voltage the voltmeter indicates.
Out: value=8 unit=V
